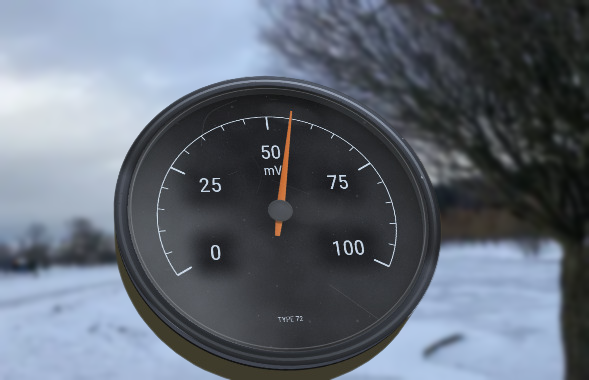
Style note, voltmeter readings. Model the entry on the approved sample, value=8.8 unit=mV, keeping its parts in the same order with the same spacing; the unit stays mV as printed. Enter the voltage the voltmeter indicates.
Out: value=55 unit=mV
